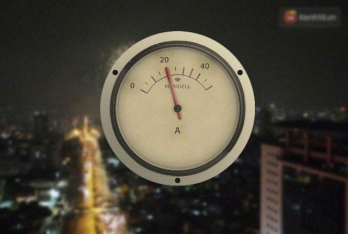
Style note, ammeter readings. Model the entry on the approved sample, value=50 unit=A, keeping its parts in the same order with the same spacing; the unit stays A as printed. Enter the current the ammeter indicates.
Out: value=20 unit=A
